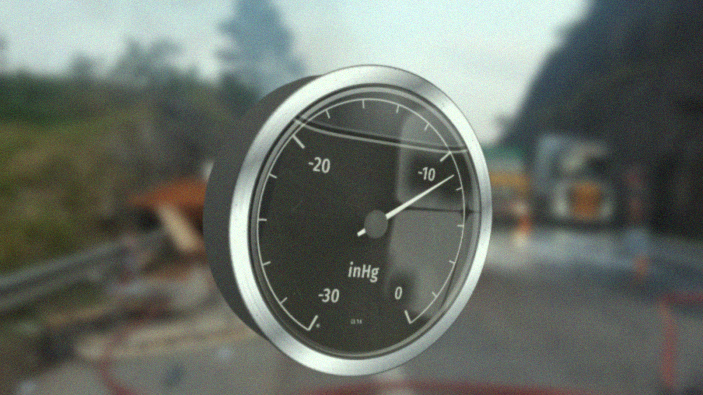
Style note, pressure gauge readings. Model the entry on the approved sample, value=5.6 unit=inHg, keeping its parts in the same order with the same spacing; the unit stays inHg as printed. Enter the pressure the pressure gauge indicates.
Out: value=-9 unit=inHg
